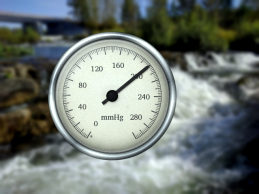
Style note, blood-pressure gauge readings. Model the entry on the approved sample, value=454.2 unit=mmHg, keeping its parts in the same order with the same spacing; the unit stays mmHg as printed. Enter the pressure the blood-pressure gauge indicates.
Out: value=200 unit=mmHg
